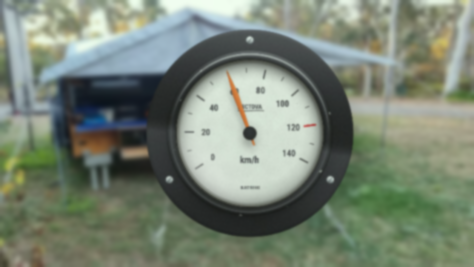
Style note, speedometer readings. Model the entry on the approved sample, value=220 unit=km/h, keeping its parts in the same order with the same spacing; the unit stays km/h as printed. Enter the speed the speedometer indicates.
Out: value=60 unit=km/h
